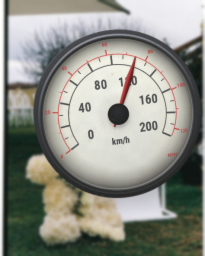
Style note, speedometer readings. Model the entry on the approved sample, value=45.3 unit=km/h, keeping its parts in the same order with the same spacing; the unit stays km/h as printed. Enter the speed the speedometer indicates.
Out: value=120 unit=km/h
